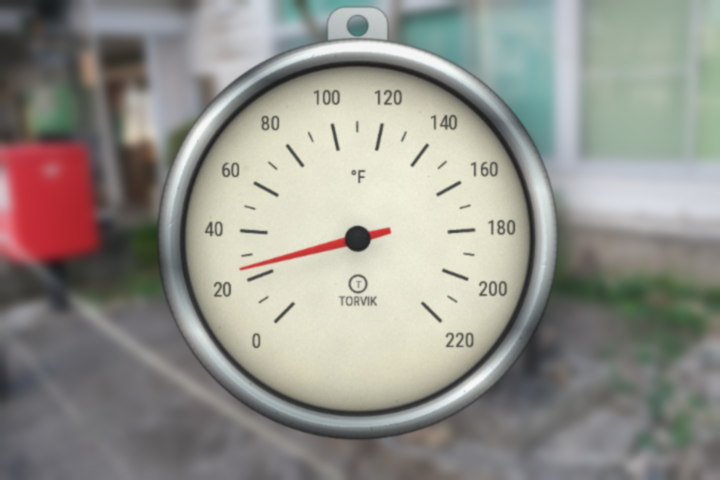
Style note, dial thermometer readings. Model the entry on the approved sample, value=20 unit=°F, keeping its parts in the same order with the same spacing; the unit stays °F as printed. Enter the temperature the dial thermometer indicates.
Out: value=25 unit=°F
